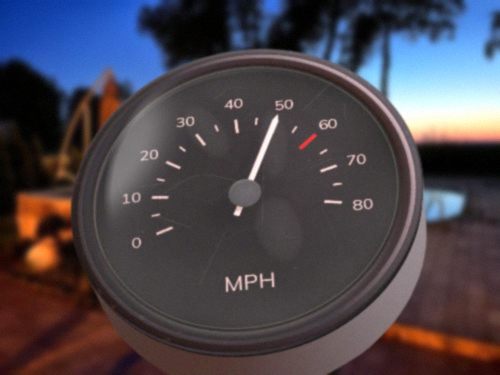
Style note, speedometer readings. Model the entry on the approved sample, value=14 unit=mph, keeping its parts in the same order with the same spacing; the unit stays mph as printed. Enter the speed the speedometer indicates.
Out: value=50 unit=mph
